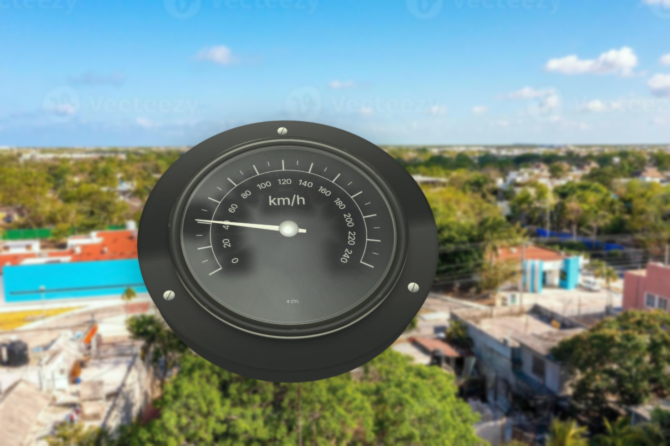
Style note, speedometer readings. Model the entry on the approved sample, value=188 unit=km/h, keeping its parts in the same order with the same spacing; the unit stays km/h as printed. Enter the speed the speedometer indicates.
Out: value=40 unit=km/h
